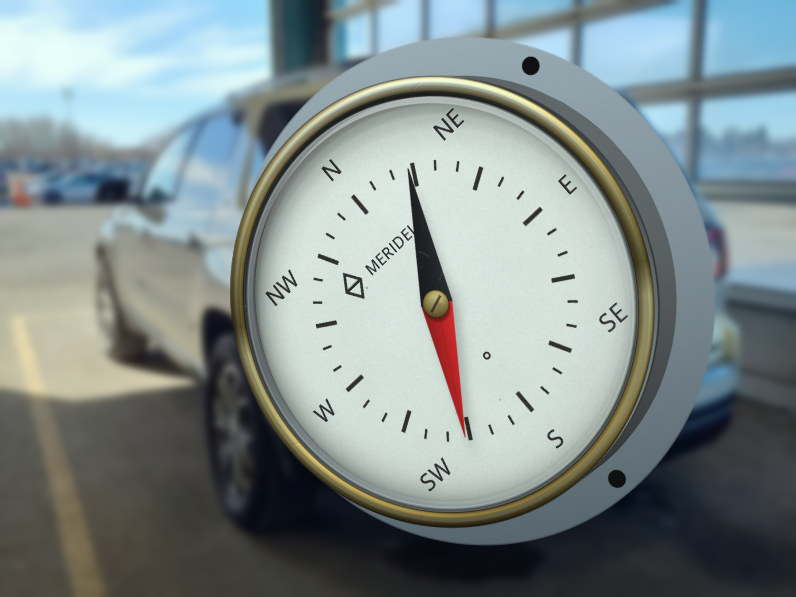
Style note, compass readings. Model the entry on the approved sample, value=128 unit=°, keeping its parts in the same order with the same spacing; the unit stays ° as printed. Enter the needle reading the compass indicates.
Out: value=210 unit=°
